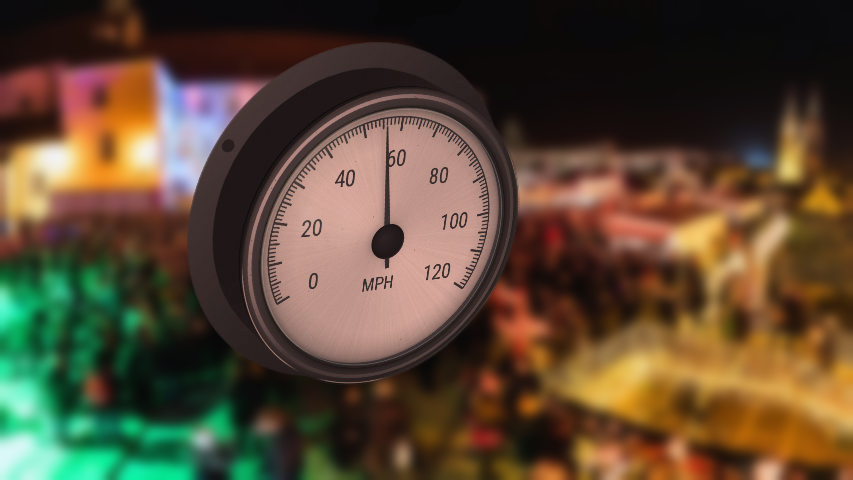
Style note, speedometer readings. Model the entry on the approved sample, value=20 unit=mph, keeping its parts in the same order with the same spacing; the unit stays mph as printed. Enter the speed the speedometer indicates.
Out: value=55 unit=mph
